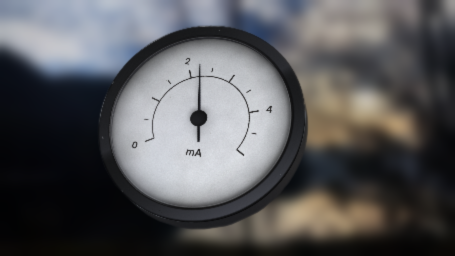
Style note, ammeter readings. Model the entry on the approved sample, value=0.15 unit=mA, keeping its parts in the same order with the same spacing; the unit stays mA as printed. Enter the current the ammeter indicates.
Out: value=2.25 unit=mA
